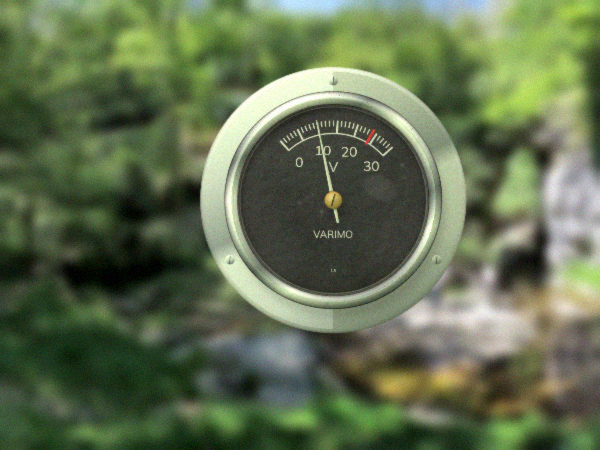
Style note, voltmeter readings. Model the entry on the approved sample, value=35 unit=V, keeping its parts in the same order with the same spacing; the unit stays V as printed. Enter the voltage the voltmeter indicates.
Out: value=10 unit=V
